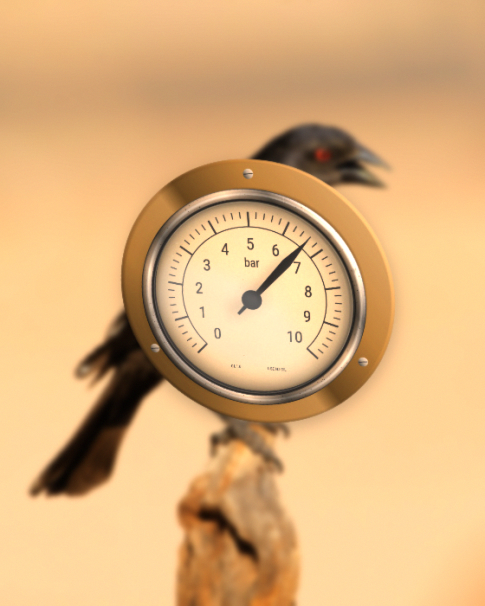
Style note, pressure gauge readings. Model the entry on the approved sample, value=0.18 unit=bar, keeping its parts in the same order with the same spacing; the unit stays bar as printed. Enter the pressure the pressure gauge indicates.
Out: value=6.6 unit=bar
